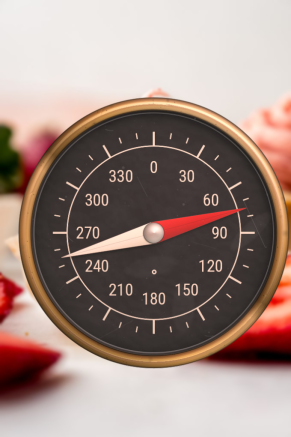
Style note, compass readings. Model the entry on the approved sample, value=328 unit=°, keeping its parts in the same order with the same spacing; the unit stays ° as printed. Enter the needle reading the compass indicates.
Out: value=75 unit=°
